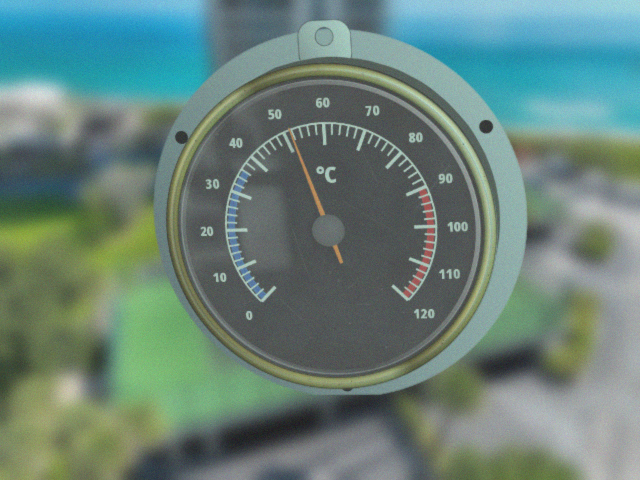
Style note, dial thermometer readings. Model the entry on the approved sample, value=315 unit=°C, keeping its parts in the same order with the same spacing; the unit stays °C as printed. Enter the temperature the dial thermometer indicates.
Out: value=52 unit=°C
